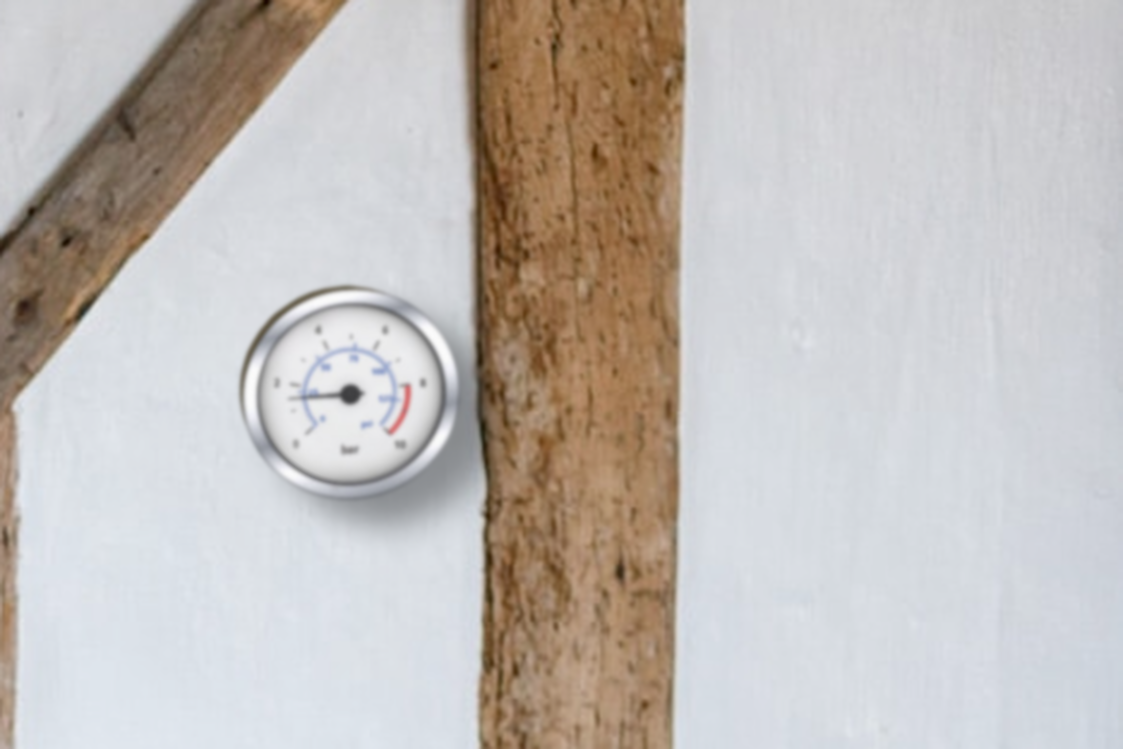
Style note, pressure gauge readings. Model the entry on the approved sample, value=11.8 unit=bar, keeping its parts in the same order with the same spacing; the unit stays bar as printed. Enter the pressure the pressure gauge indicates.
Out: value=1.5 unit=bar
